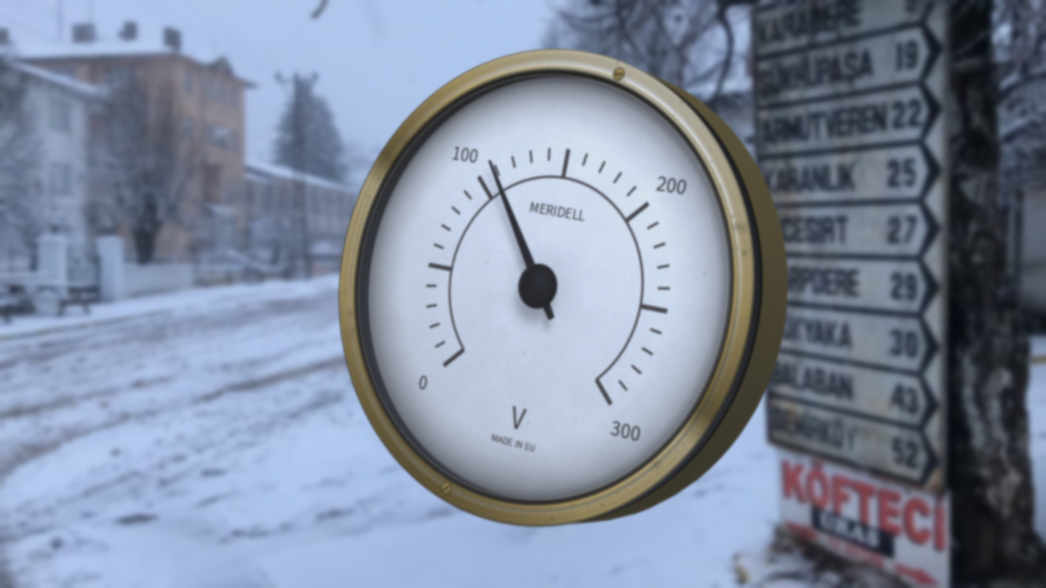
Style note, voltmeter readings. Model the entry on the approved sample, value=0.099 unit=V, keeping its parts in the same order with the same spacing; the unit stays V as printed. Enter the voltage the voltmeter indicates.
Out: value=110 unit=V
